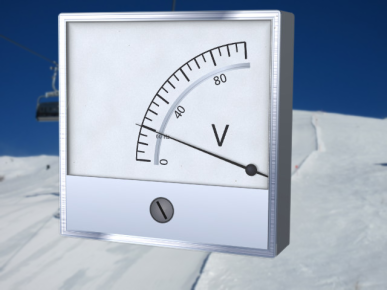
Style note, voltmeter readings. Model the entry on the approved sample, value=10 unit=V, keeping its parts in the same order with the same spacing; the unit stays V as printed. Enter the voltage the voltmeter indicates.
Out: value=20 unit=V
